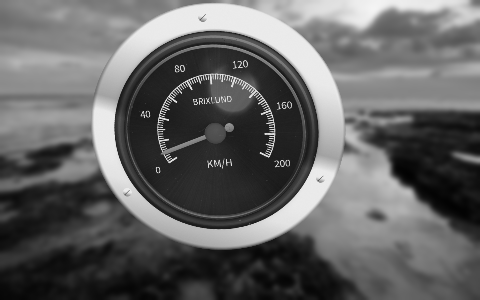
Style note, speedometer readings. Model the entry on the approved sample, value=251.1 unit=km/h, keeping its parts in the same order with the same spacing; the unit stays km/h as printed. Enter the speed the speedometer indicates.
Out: value=10 unit=km/h
